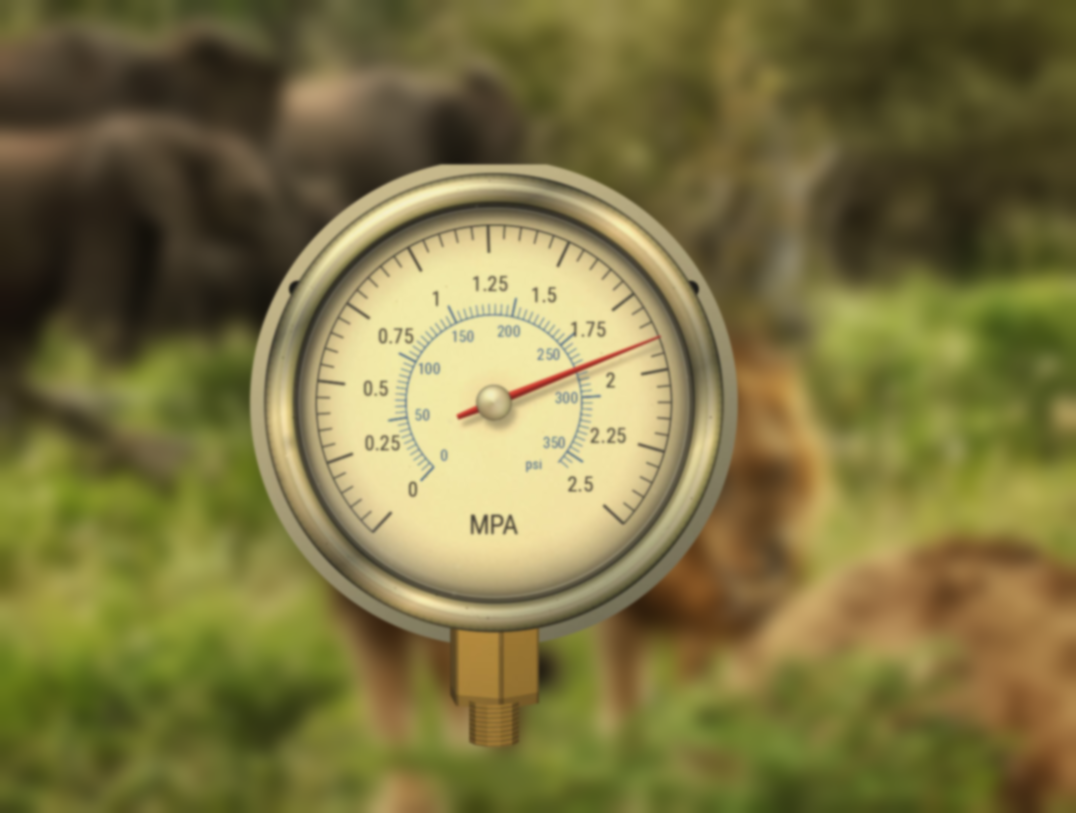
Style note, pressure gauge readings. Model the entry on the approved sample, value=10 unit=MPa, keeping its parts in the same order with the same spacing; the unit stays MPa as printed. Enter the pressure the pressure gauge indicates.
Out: value=1.9 unit=MPa
